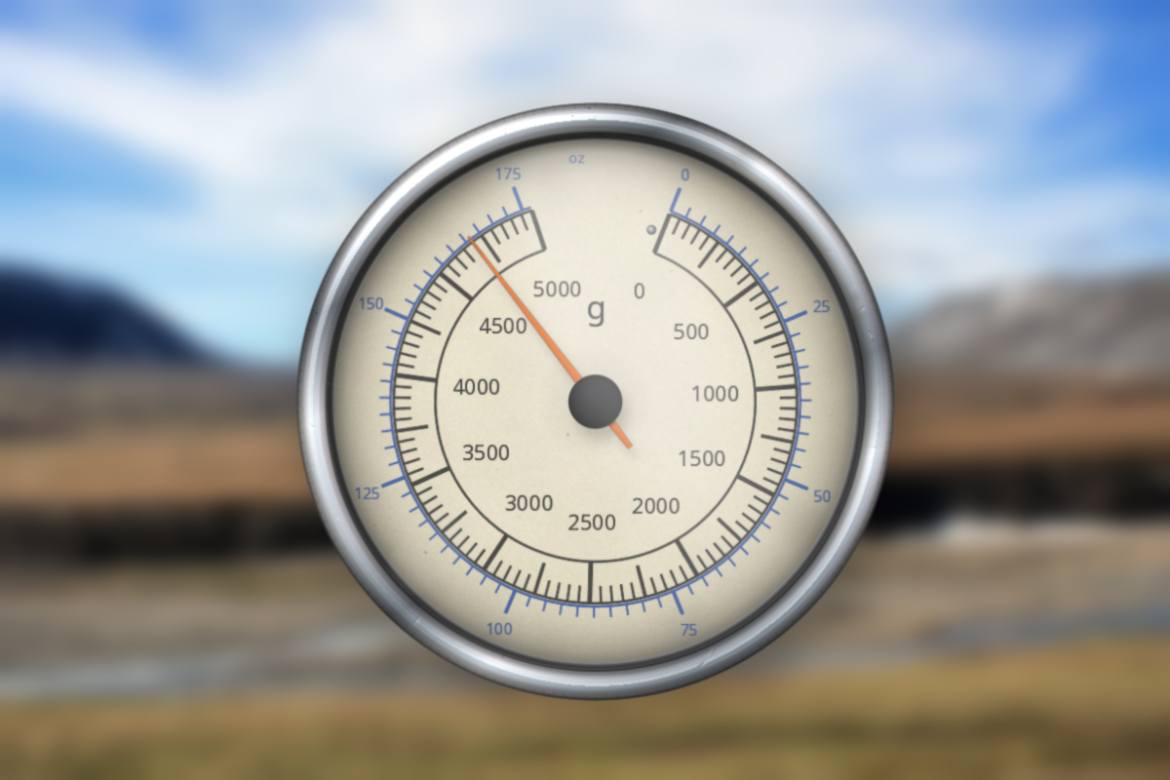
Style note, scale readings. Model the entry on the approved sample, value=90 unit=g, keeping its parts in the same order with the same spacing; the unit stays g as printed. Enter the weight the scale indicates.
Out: value=4700 unit=g
